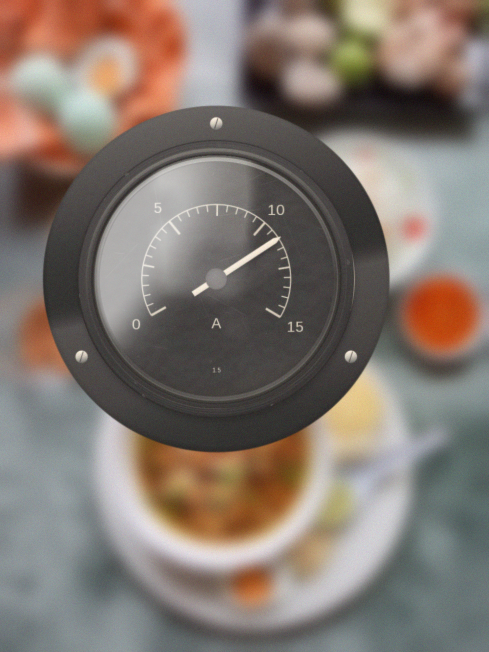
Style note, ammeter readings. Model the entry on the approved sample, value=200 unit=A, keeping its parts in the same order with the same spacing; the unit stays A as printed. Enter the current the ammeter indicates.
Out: value=11 unit=A
